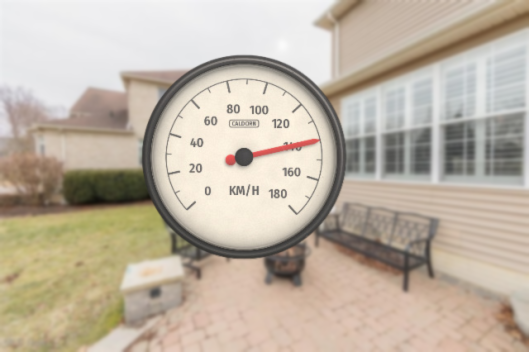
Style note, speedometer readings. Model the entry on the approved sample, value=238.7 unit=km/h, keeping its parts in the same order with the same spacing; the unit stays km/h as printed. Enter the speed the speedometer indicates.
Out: value=140 unit=km/h
